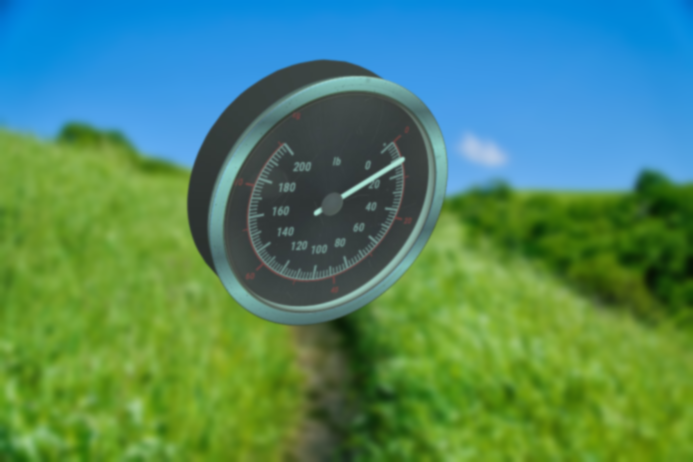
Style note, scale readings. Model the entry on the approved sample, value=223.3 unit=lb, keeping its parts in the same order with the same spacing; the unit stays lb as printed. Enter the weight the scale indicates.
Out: value=10 unit=lb
